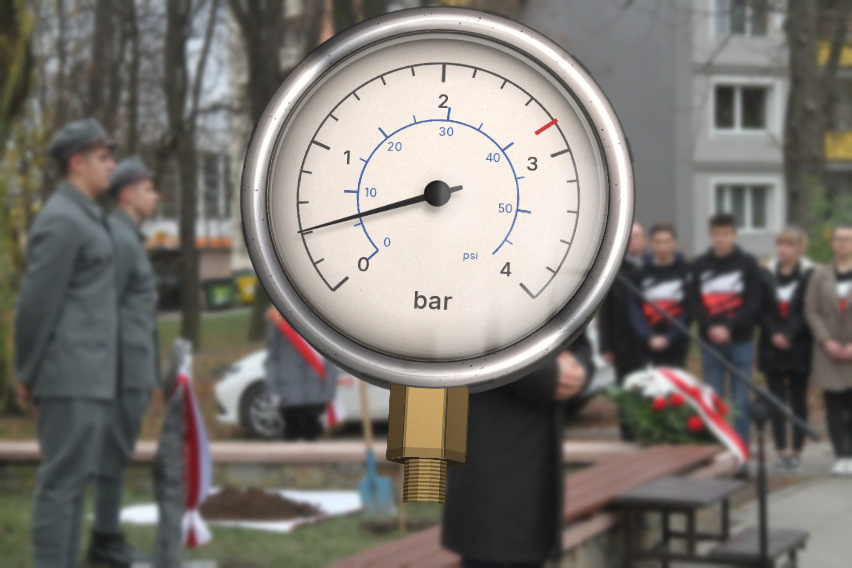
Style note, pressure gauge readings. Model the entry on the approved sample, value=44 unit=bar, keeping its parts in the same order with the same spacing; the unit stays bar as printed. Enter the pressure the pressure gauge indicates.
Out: value=0.4 unit=bar
